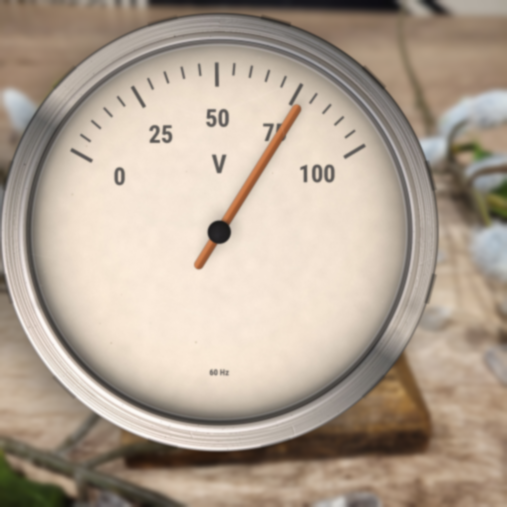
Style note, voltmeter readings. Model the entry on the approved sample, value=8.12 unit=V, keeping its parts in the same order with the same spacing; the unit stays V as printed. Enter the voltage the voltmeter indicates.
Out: value=77.5 unit=V
